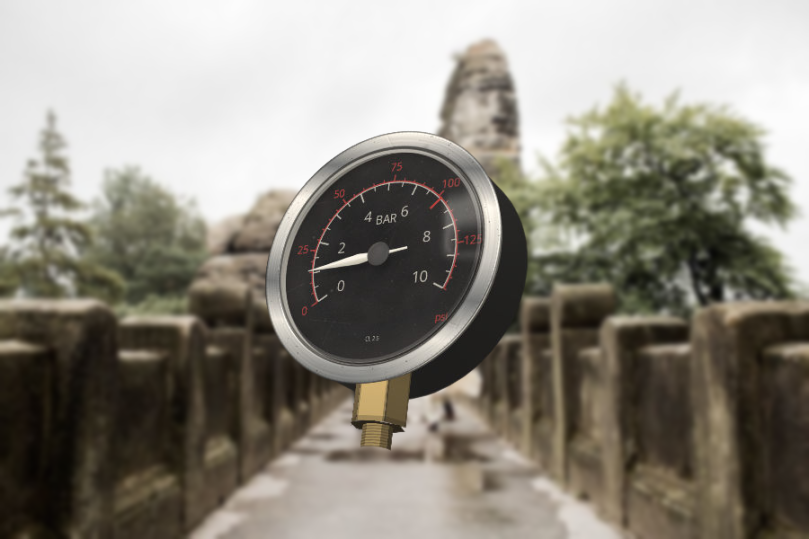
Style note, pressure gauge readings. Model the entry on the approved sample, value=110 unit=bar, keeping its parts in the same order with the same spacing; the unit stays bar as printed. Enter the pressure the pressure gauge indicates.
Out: value=1 unit=bar
